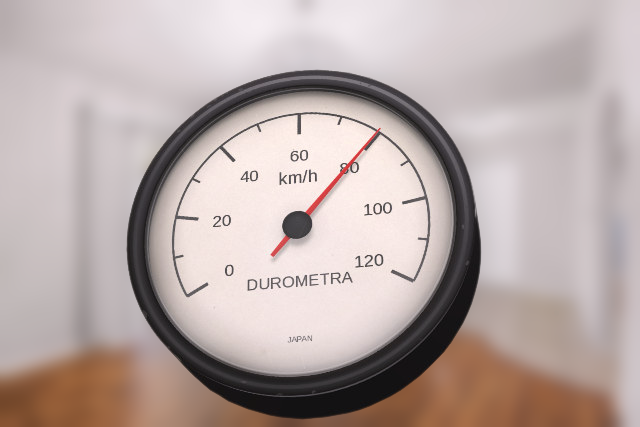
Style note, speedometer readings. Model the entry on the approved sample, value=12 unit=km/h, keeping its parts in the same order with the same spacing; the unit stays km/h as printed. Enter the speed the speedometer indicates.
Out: value=80 unit=km/h
